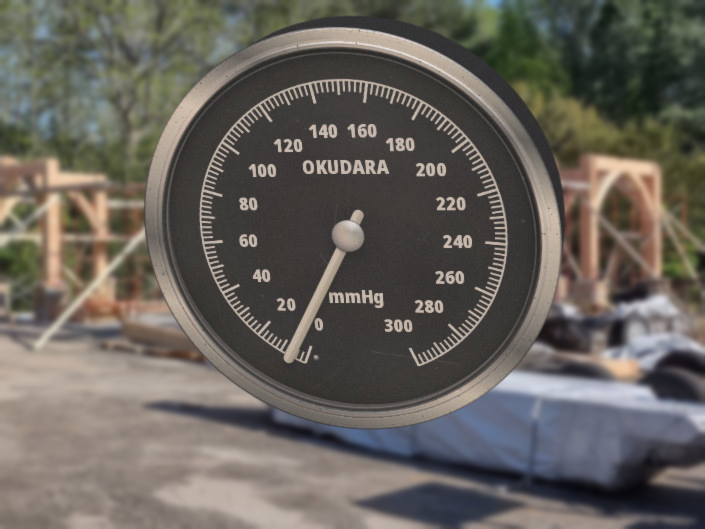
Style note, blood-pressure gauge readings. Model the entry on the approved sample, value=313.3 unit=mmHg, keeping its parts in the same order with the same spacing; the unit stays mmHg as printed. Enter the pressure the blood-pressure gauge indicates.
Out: value=6 unit=mmHg
